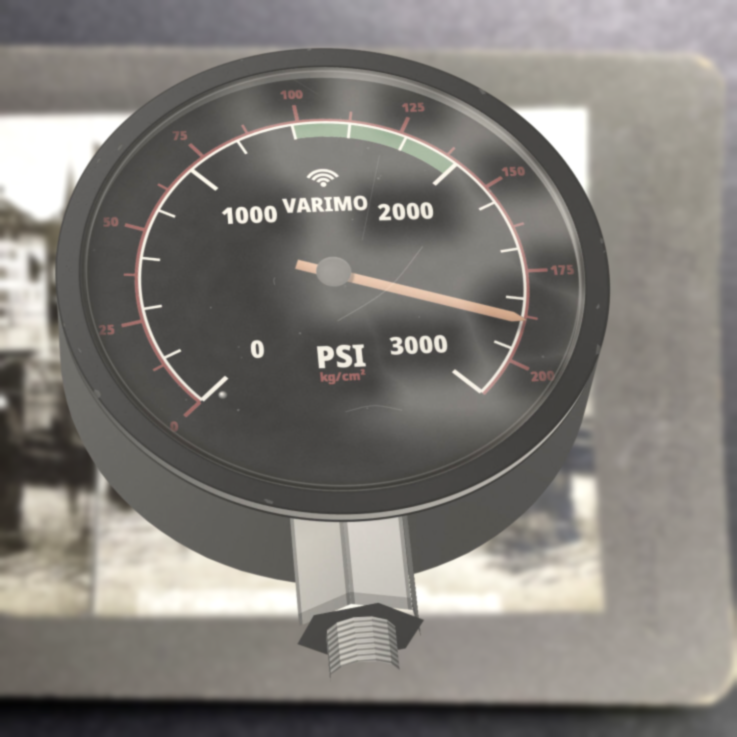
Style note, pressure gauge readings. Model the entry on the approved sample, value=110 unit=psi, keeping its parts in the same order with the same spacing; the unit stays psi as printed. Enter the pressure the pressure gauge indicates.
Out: value=2700 unit=psi
